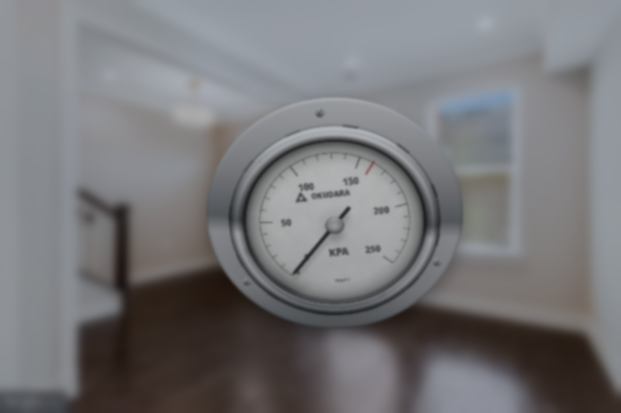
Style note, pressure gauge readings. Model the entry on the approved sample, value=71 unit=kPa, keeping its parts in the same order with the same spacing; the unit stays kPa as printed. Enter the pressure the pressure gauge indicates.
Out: value=0 unit=kPa
